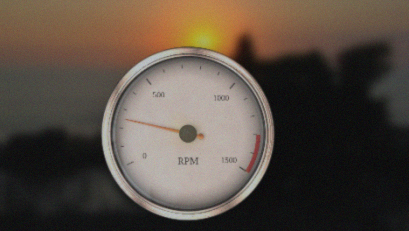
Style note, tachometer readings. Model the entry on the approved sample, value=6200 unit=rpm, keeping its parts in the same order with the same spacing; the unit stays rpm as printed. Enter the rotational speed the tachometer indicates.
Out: value=250 unit=rpm
